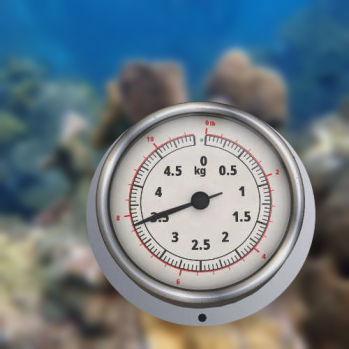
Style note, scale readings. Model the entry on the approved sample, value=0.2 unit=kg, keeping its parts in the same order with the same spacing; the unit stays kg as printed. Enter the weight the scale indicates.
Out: value=3.5 unit=kg
